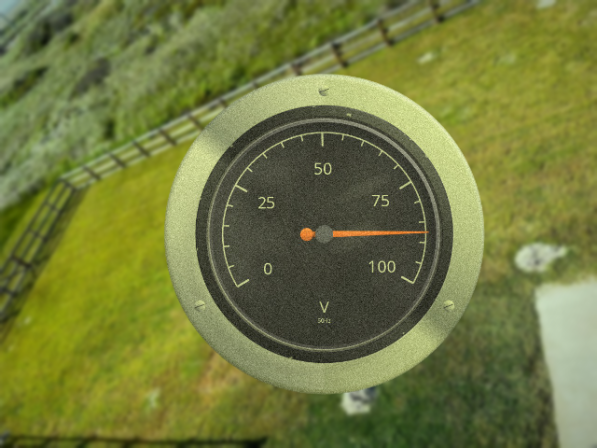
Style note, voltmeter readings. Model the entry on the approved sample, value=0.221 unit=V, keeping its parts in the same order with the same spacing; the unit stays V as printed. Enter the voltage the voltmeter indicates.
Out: value=87.5 unit=V
